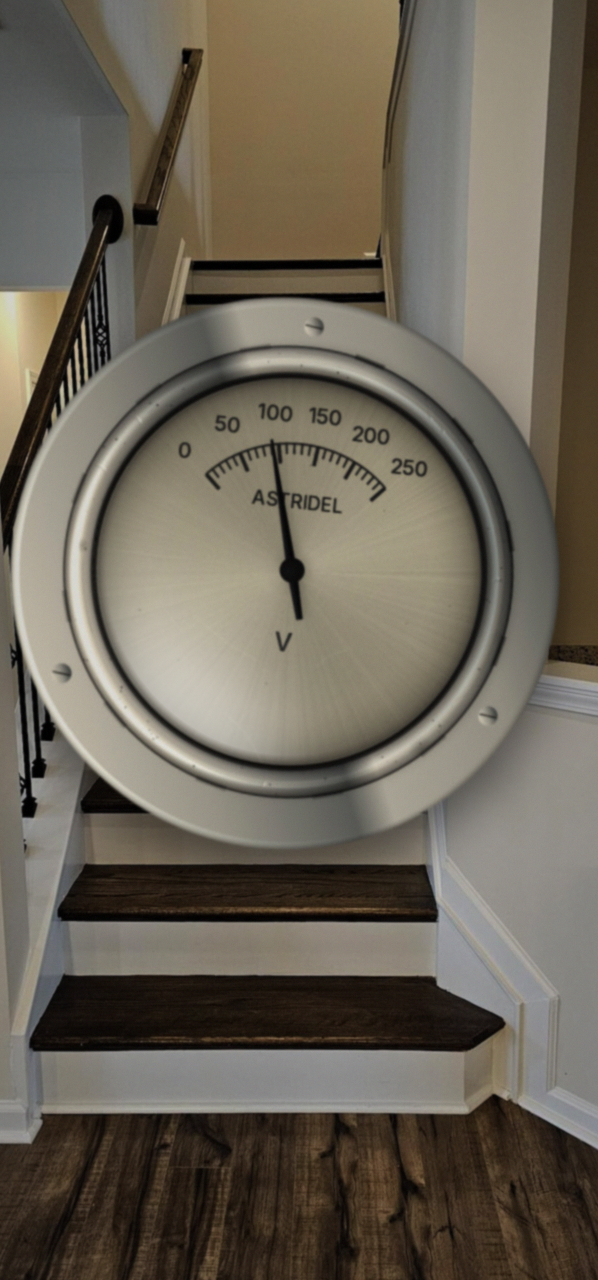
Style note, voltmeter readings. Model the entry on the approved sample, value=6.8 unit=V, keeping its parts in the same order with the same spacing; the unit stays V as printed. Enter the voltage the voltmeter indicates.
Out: value=90 unit=V
